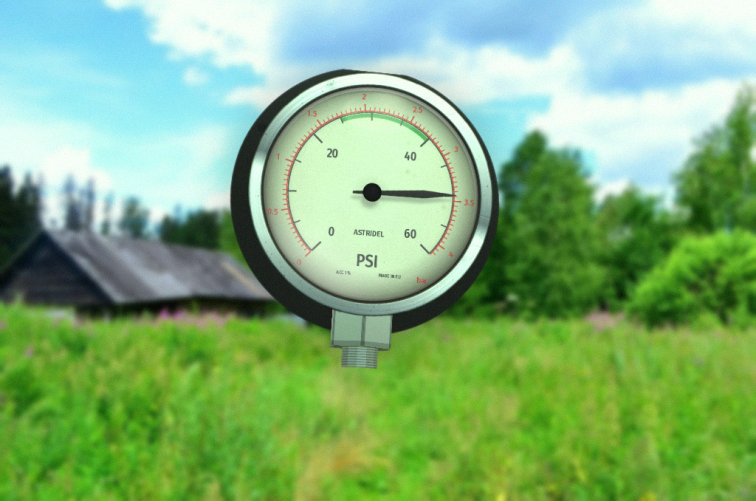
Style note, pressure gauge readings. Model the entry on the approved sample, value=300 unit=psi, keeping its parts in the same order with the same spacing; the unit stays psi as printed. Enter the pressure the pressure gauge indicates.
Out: value=50 unit=psi
